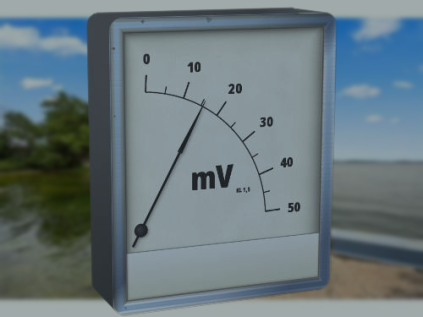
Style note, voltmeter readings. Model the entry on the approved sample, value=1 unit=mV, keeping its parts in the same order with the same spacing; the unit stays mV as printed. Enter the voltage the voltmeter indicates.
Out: value=15 unit=mV
